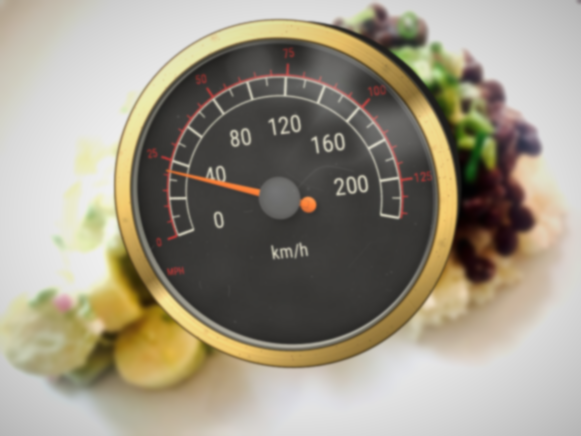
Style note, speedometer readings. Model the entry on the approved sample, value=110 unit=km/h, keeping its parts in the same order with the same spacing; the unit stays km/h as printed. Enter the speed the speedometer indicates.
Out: value=35 unit=km/h
